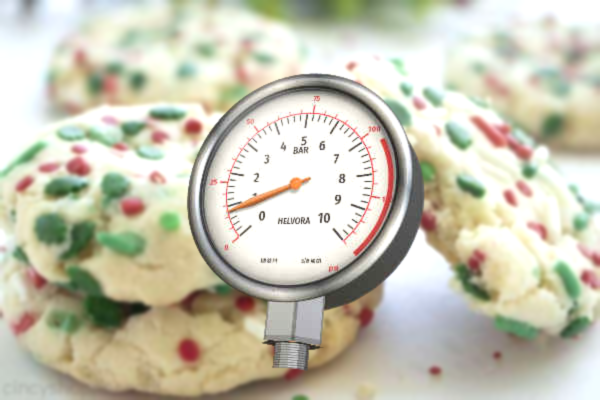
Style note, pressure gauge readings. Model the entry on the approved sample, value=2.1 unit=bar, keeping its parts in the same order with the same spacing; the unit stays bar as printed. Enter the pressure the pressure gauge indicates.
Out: value=0.8 unit=bar
